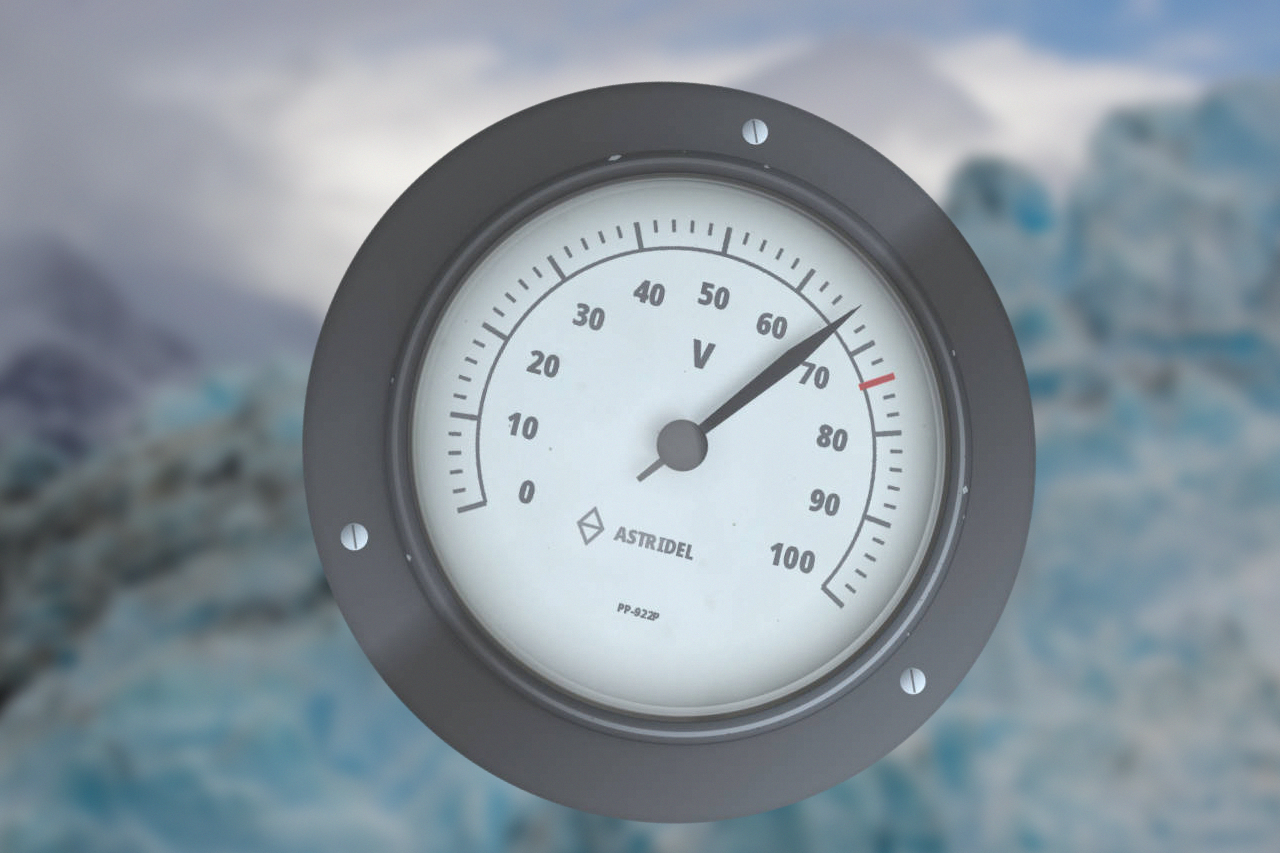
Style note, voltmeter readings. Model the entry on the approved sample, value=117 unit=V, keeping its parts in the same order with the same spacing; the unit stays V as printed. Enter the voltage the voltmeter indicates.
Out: value=66 unit=V
